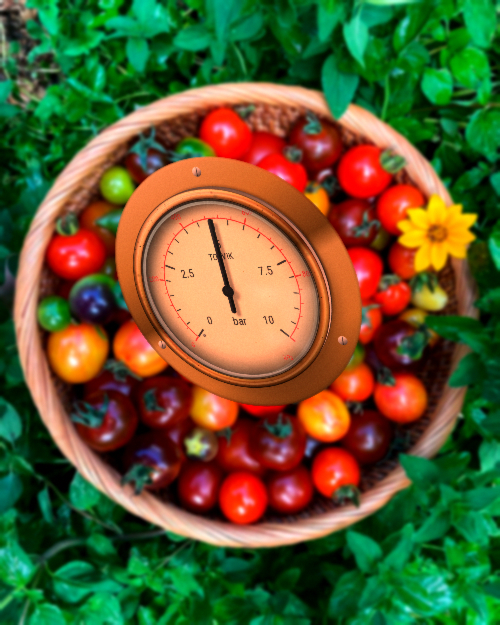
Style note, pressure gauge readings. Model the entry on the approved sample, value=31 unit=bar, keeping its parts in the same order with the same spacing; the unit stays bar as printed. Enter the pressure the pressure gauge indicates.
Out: value=5 unit=bar
